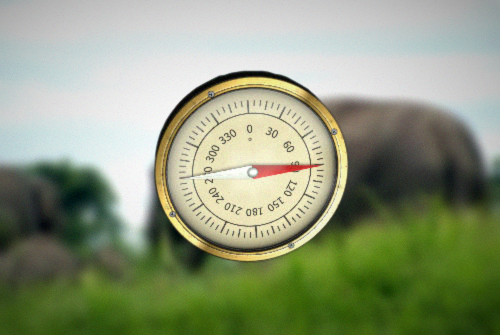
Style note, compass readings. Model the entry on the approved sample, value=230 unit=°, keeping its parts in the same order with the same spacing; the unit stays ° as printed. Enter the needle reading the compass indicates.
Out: value=90 unit=°
